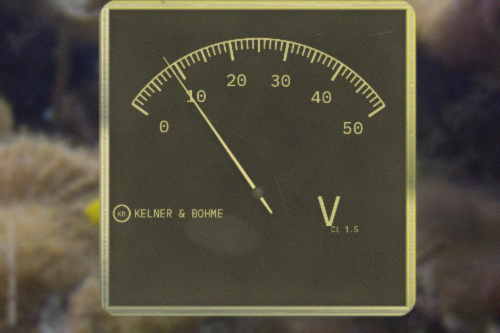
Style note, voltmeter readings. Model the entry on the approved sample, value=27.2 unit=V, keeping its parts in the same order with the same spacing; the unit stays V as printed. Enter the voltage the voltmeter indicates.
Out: value=9 unit=V
